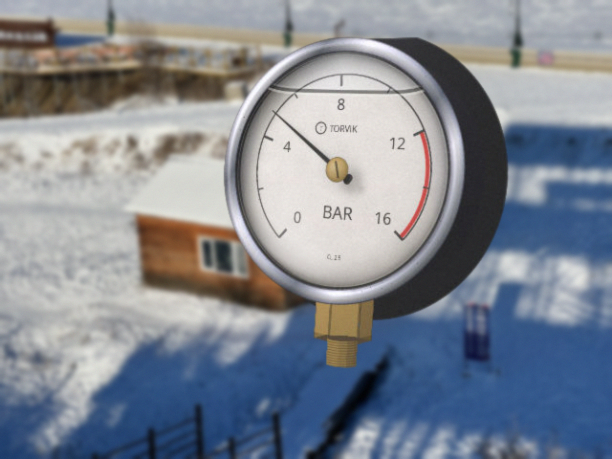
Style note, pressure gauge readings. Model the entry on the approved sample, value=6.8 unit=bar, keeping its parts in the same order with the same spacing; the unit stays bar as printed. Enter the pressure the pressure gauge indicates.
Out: value=5 unit=bar
